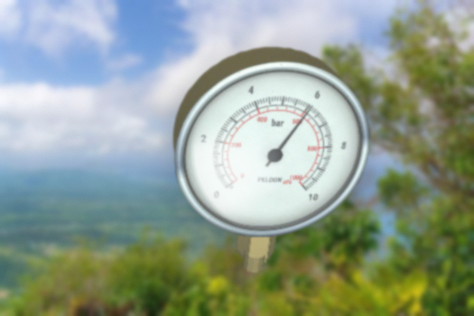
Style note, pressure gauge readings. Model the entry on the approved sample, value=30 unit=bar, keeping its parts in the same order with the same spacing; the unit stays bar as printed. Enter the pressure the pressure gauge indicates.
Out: value=6 unit=bar
